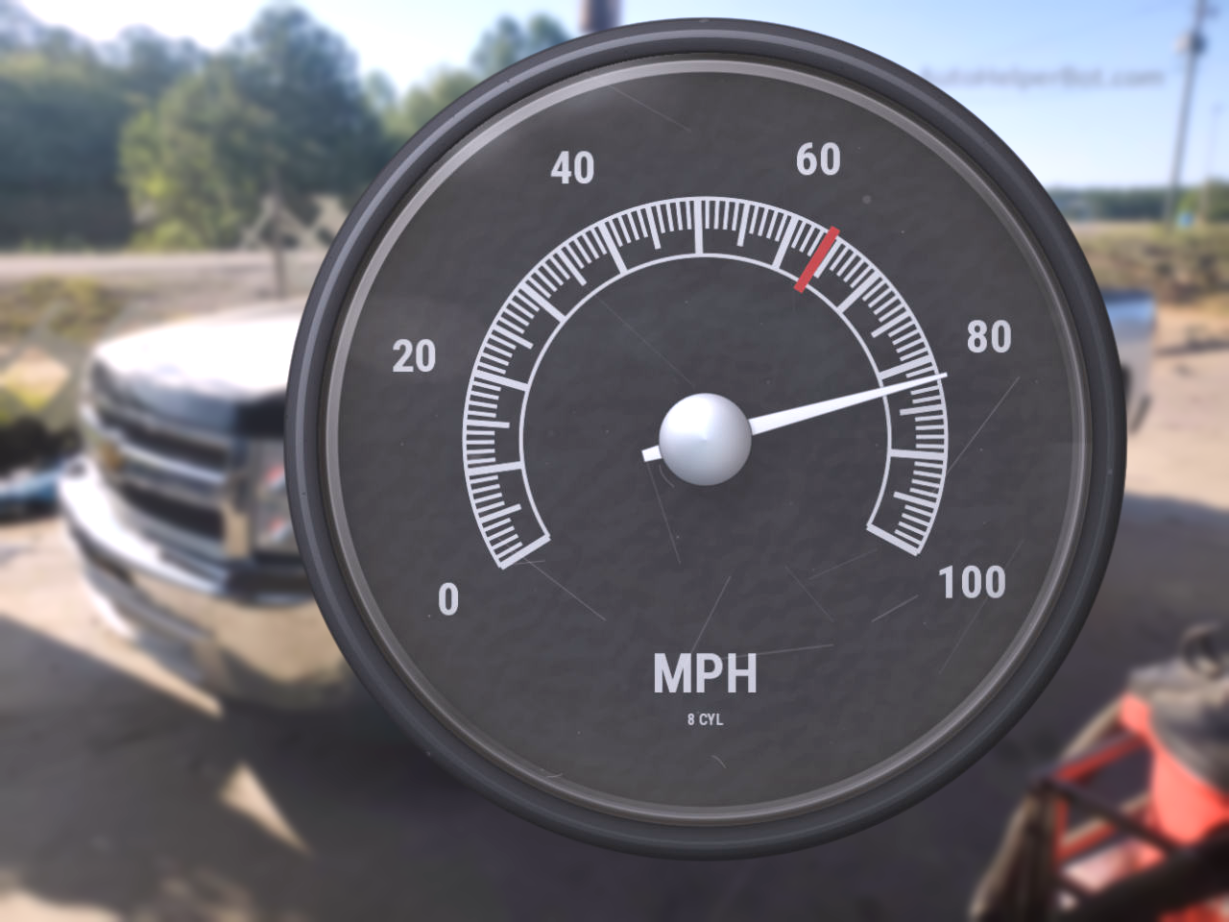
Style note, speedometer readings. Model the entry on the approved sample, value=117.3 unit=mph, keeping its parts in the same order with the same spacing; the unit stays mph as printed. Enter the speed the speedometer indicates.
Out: value=82 unit=mph
